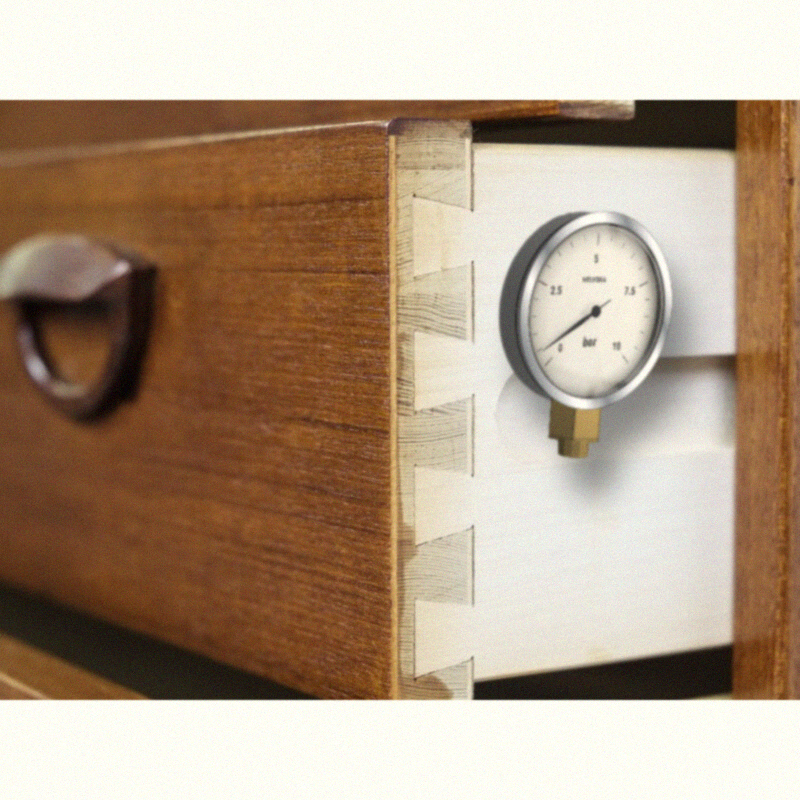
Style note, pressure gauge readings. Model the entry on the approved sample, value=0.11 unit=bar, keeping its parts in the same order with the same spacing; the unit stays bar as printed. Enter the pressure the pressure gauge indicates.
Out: value=0.5 unit=bar
